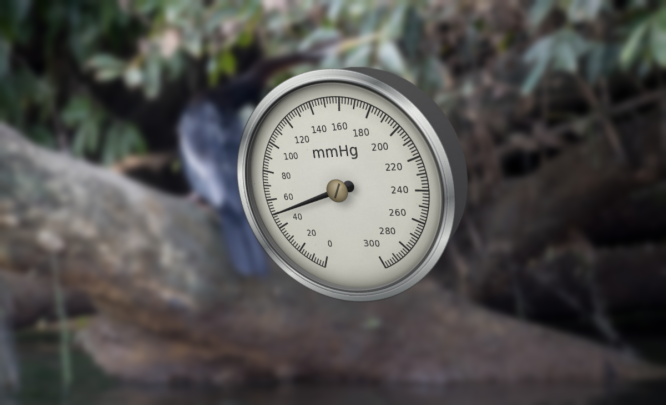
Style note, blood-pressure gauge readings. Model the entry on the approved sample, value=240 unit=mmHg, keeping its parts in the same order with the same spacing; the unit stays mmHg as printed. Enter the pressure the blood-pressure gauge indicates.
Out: value=50 unit=mmHg
